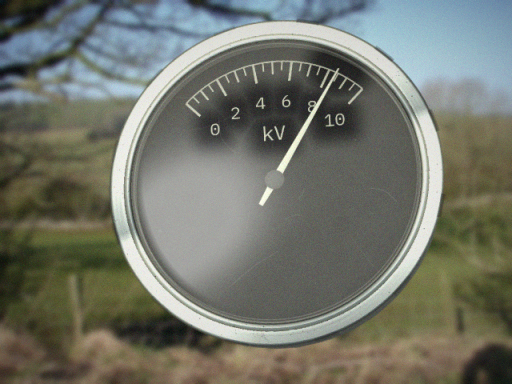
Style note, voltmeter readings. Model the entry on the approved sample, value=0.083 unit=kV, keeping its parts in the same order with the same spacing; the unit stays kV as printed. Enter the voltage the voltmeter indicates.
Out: value=8.5 unit=kV
